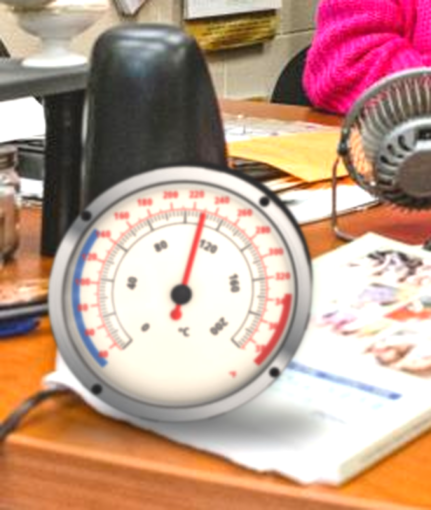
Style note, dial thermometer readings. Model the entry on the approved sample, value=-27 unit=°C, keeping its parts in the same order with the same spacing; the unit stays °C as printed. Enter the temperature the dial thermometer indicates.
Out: value=110 unit=°C
